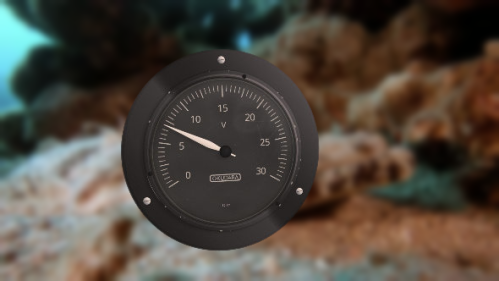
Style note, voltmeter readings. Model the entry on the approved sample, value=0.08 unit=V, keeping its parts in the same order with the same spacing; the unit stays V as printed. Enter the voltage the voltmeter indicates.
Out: value=7 unit=V
